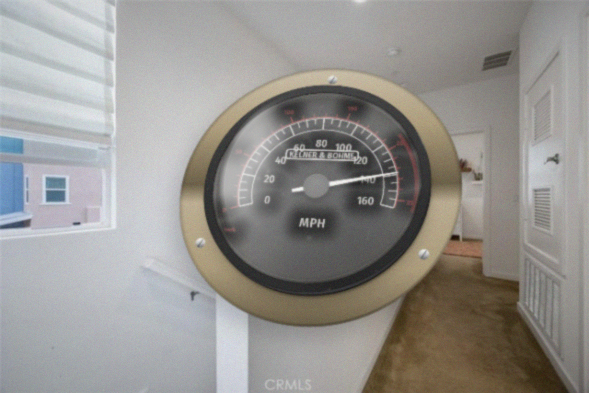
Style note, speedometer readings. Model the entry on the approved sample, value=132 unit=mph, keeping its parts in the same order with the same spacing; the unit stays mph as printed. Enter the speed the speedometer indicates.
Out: value=140 unit=mph
